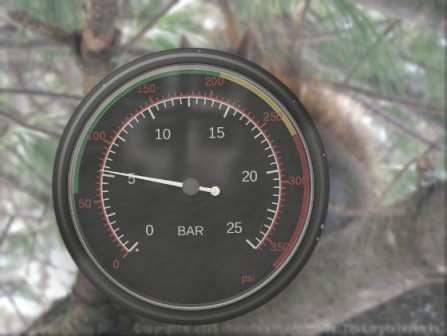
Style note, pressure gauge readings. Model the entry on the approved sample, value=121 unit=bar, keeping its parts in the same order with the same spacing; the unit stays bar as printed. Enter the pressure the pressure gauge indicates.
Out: value=5.25 unit=bar
